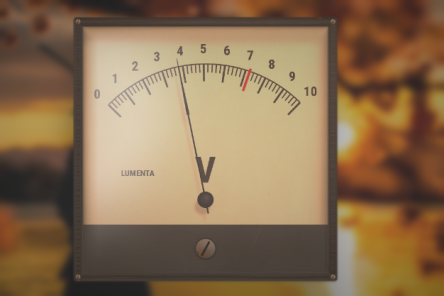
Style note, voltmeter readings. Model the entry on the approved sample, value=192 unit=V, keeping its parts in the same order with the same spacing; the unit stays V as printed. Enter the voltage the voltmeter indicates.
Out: value=3.8 unit=V
